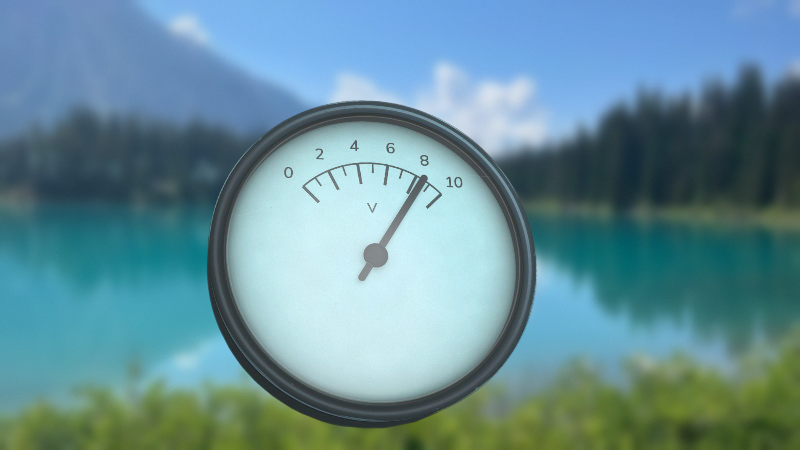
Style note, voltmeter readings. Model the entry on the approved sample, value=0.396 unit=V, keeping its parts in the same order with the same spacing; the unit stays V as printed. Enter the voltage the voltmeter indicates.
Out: value=8.5 unit=V
